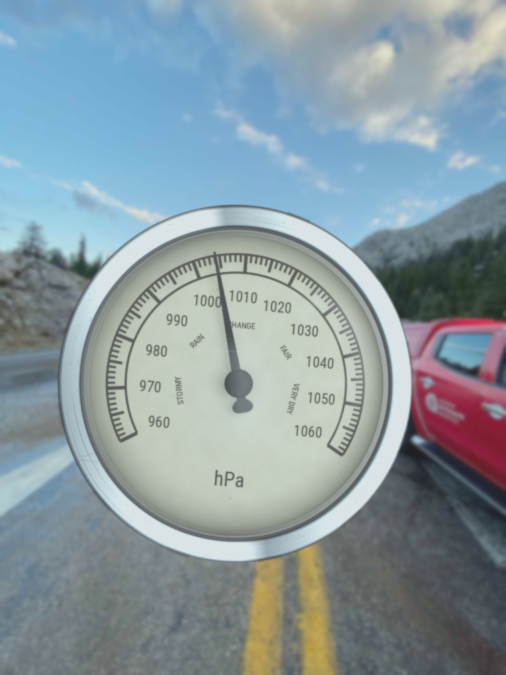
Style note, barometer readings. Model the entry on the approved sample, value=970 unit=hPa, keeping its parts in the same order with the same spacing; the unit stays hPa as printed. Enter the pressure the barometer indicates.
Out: value=1004 unit=hPa
